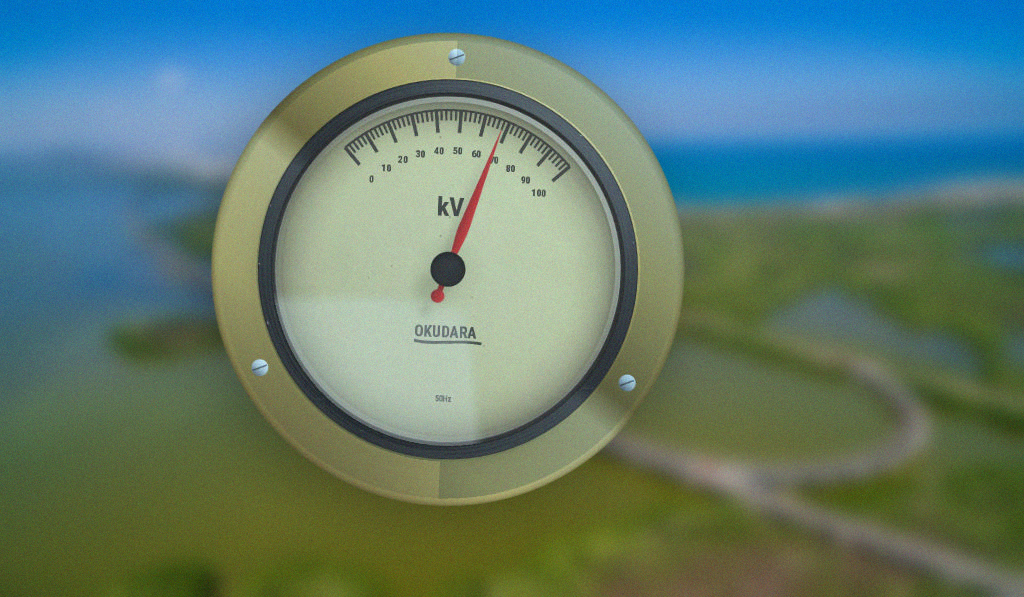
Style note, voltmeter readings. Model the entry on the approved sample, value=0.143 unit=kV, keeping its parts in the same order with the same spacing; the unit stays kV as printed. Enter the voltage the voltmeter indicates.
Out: value=68 unit=kV
